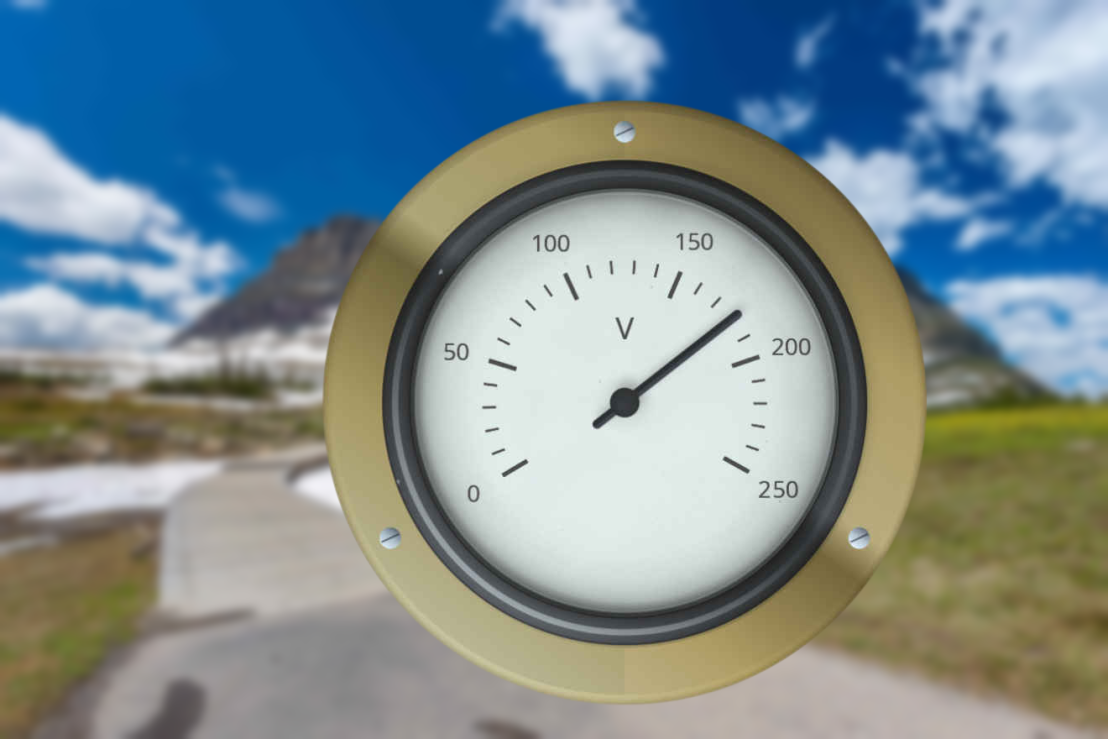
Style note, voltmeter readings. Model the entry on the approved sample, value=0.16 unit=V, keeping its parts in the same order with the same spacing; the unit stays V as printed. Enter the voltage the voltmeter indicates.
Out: value=180 unit=V
